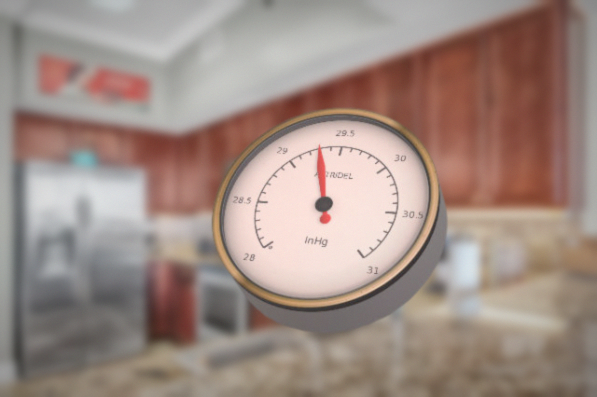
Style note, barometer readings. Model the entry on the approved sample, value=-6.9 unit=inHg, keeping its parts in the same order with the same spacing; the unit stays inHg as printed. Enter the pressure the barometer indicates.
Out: value=29.3 unit=inHg
